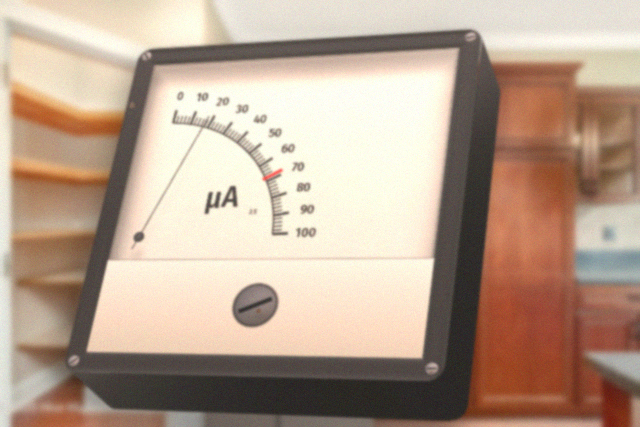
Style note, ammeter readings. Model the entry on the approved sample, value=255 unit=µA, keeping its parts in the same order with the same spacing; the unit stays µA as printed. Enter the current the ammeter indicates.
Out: value=20 unit=µA
